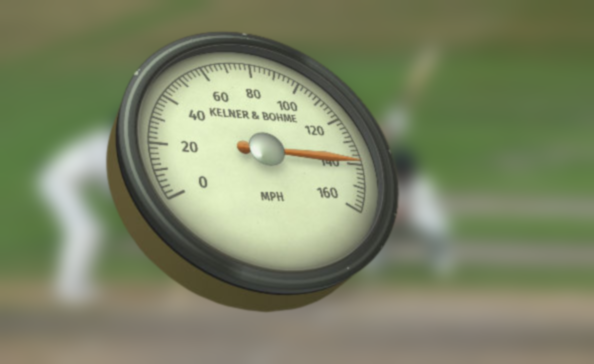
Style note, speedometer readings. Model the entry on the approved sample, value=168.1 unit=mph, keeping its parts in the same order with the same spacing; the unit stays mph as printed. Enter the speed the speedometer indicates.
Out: value=140 unit=mph
